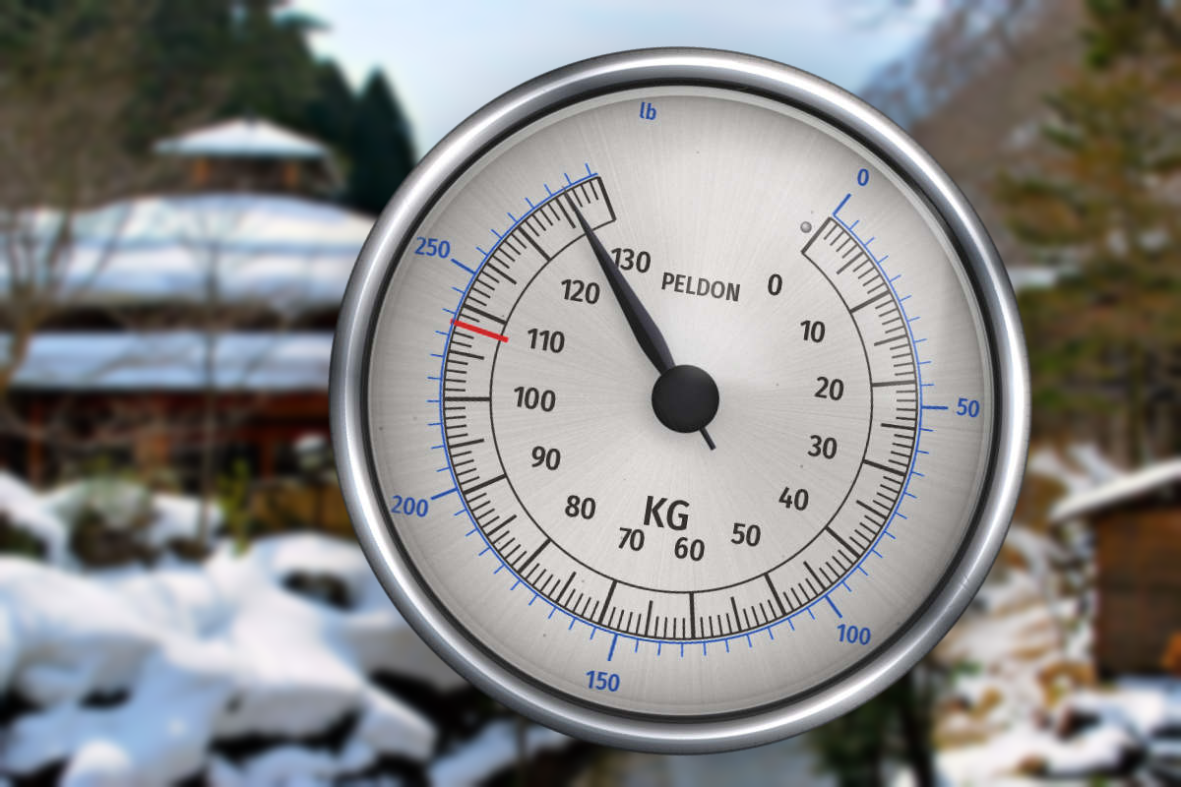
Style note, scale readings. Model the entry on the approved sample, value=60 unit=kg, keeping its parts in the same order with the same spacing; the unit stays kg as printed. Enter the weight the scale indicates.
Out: value=126 unit=kg
